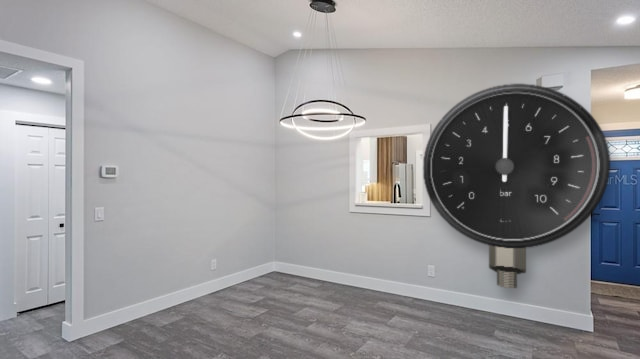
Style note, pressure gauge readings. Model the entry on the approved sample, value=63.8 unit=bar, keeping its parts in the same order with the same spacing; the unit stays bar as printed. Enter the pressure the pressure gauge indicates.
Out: value=5 unit=bar
